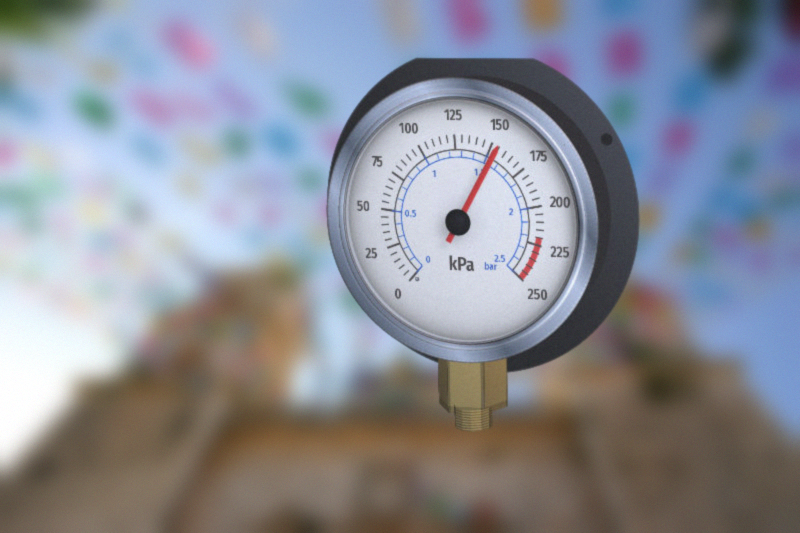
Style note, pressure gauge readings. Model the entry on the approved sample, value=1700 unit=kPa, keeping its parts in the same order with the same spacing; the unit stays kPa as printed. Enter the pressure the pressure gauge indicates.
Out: value=155 unit=kPa
